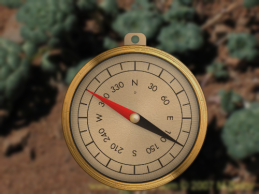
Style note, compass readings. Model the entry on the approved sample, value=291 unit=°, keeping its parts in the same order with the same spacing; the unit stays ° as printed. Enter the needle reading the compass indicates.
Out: value=300 unit=°
